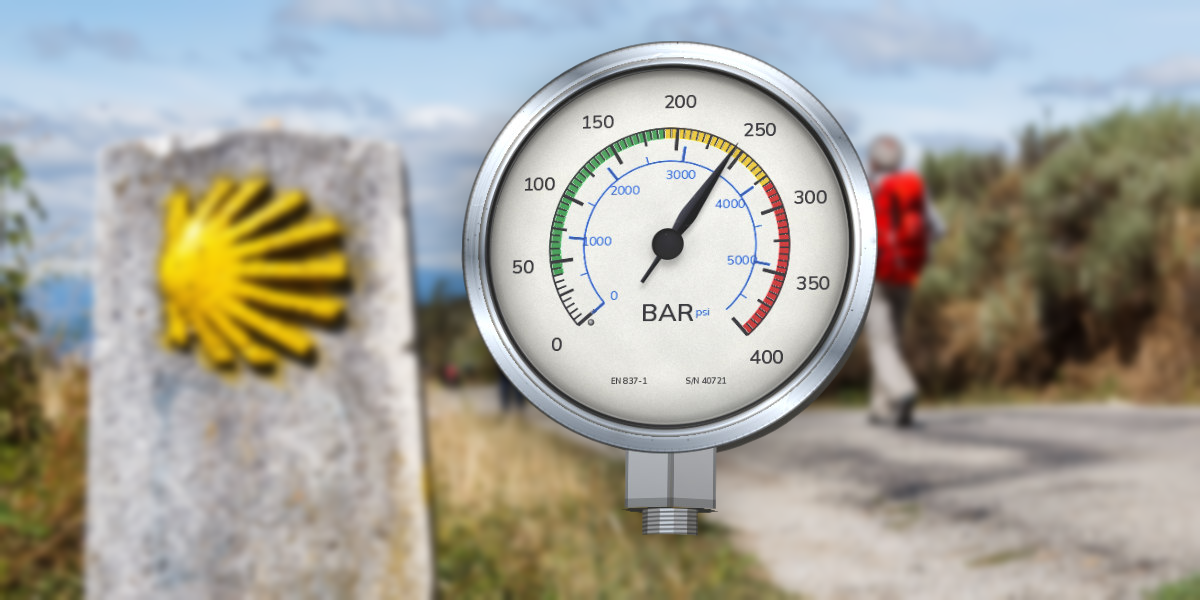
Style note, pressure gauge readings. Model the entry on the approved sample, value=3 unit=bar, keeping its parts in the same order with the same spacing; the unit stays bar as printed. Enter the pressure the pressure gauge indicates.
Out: value=245 unit=bar
